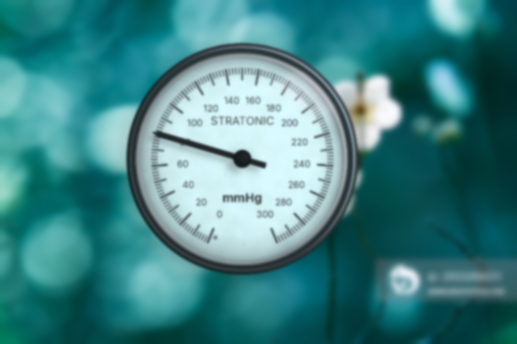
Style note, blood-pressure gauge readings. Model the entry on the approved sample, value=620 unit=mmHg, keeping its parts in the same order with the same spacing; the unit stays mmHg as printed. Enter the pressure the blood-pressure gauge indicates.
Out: value=80 unit=mmHg
